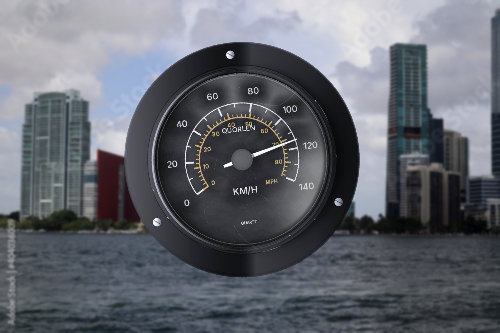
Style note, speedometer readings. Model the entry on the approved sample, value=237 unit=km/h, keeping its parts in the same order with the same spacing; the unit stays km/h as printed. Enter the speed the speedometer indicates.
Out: value=115 unit=km/h
